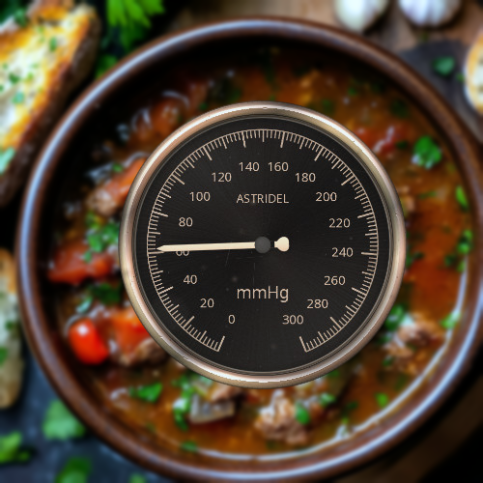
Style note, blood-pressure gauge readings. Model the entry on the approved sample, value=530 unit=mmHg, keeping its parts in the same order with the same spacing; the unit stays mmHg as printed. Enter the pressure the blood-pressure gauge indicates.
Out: value=62 unit=mmHg
